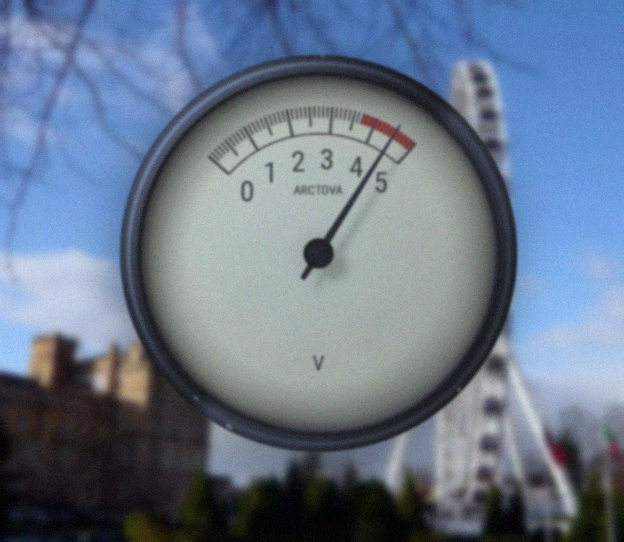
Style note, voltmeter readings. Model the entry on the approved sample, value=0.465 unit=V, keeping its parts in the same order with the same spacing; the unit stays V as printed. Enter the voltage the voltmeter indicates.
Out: value=4.5 unit=V
